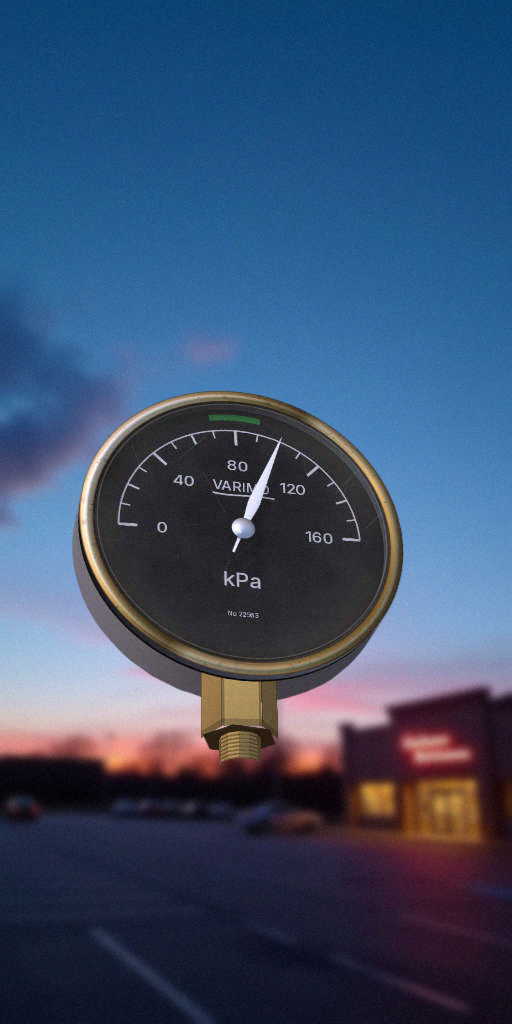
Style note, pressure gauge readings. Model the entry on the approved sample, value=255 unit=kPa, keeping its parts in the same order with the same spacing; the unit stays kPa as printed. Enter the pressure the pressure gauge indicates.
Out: value=100 unit=kPa
